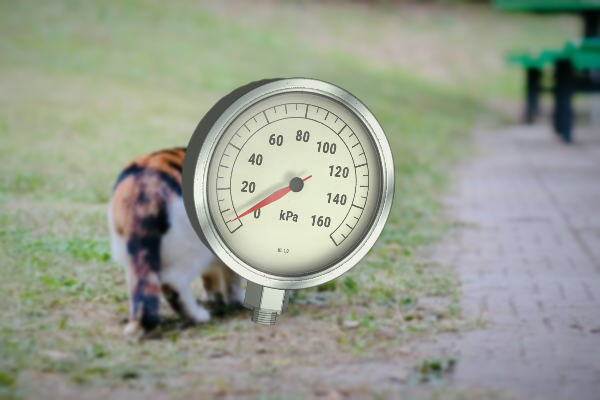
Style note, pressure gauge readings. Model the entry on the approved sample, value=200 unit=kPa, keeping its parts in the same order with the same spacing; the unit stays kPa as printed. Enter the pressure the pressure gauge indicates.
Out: value=5 unit=kPa
